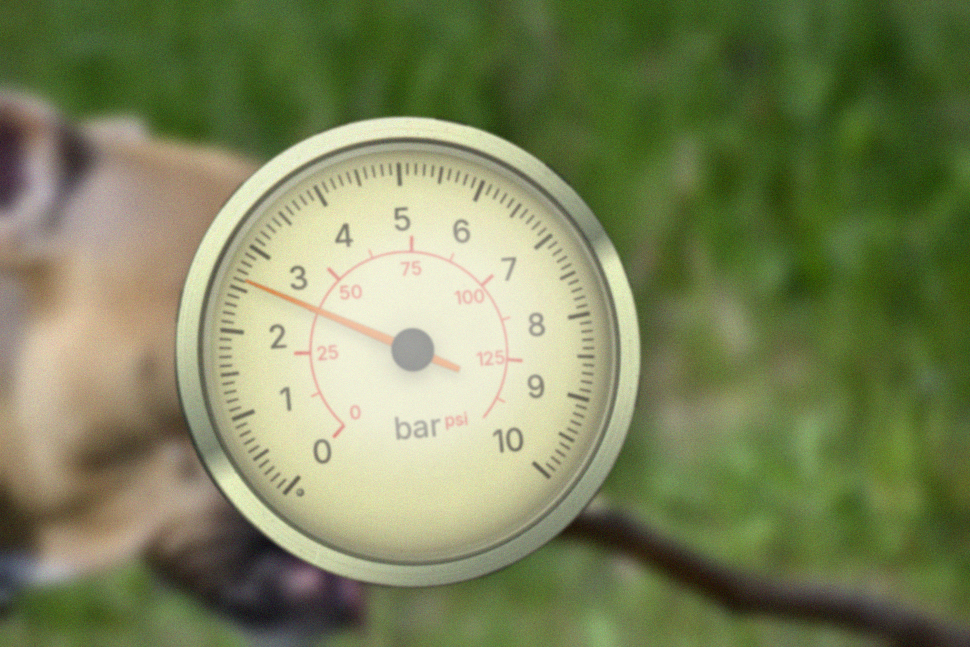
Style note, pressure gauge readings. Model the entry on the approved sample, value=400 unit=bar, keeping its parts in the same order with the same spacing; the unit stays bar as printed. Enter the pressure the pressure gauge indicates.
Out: value=2.6 unit=bar
